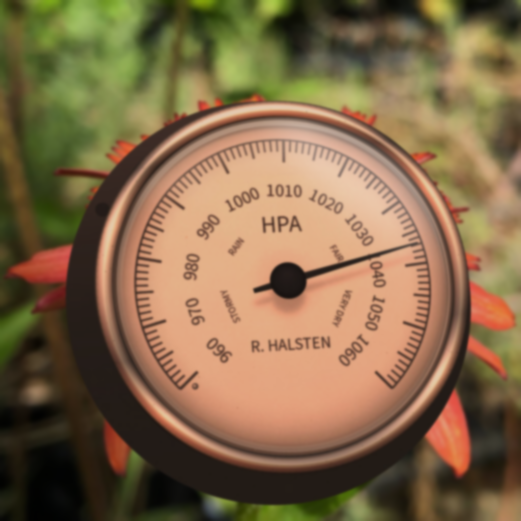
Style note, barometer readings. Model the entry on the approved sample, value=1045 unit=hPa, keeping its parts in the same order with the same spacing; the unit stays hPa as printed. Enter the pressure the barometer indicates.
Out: value=1037 unit=hPa
